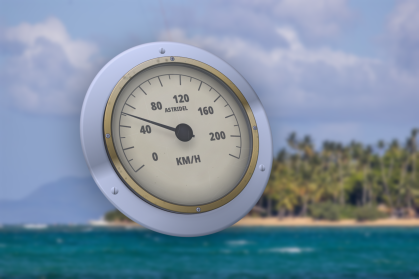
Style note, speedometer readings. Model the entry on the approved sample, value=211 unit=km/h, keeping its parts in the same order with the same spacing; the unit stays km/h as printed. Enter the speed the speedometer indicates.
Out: value=50 unit=km/h
